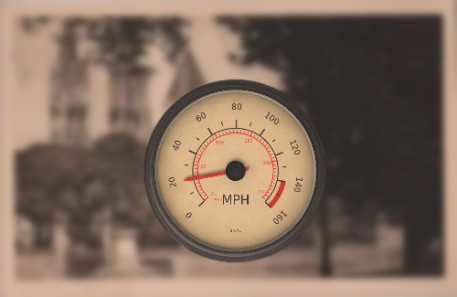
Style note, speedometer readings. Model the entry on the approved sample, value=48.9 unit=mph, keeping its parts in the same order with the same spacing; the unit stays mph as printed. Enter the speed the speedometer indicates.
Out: value=20 unit=mph
